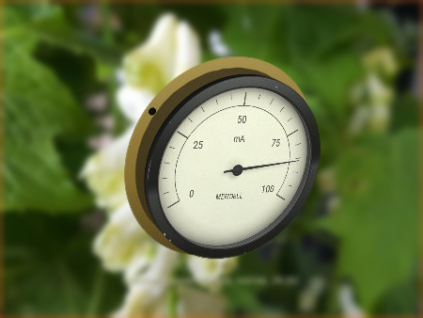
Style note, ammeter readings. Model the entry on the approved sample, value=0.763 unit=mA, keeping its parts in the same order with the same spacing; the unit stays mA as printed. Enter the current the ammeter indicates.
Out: value=85 unit=mA
